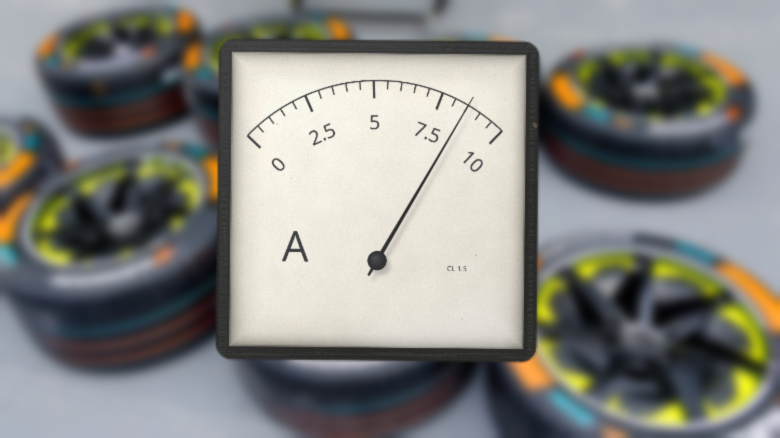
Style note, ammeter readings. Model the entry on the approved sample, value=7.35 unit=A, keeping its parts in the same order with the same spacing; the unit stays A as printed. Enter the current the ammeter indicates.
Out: value=8.5 unit=A
